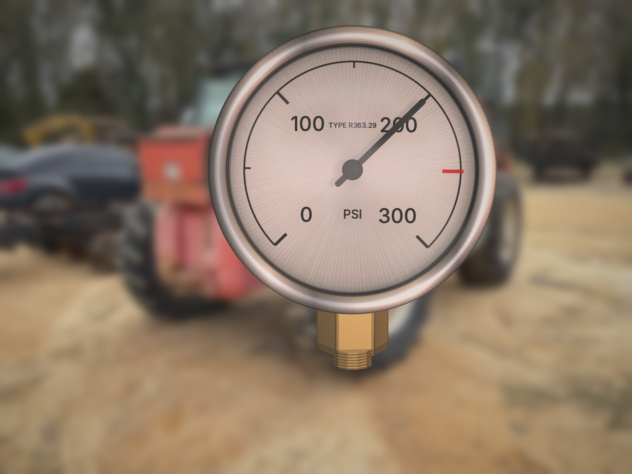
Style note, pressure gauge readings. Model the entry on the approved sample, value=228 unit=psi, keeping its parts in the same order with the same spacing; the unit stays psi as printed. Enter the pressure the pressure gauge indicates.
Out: value=200 unit=psi
